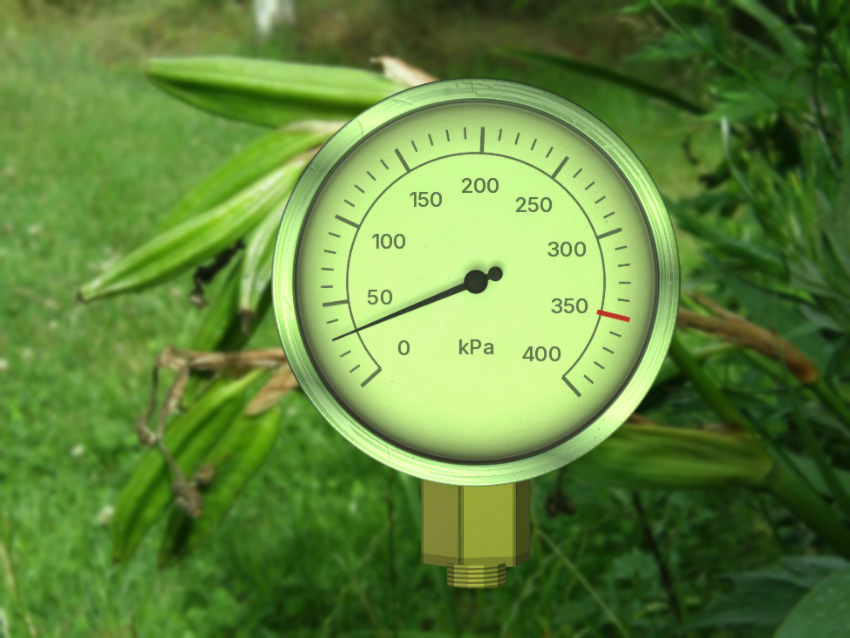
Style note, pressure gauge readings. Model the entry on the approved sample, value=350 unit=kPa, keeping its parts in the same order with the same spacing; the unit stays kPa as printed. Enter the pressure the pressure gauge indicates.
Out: value=30 unit=kPa
